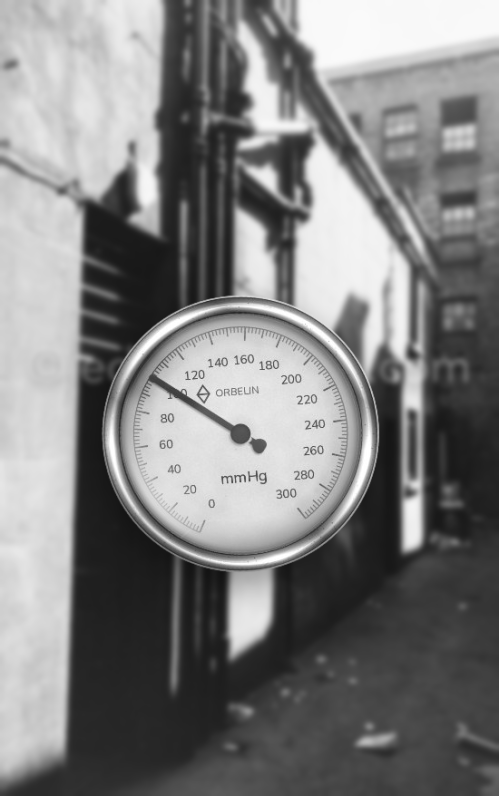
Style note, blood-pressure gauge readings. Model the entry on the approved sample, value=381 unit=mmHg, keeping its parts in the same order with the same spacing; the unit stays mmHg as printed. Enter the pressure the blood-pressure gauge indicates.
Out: value=100 unit=mmHg
